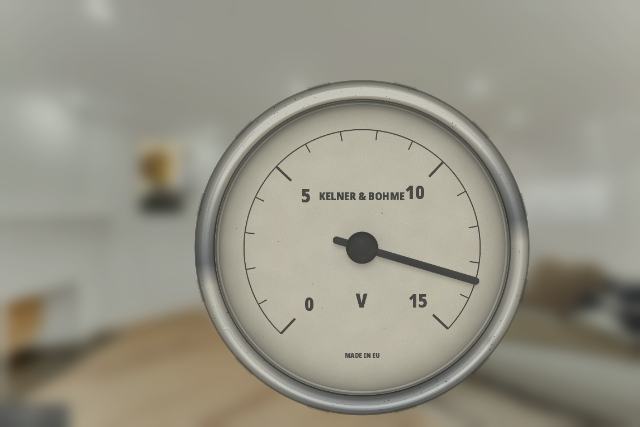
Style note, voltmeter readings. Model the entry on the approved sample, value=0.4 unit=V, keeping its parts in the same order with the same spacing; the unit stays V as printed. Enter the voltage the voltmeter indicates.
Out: value=13.5 unit=V
